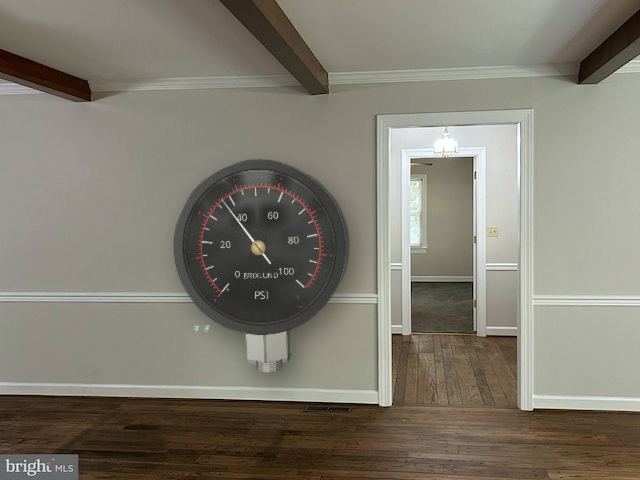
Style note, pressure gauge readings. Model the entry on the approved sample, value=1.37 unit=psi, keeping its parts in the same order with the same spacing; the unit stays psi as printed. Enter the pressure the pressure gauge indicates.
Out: value=37.5 unit=psi
